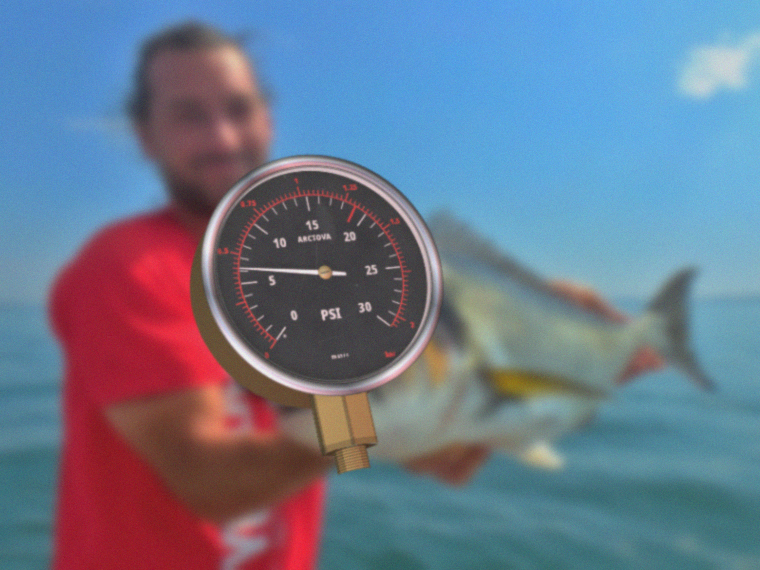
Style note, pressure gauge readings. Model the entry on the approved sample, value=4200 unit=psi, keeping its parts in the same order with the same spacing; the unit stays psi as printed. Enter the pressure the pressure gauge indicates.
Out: value=6 unit=psi
